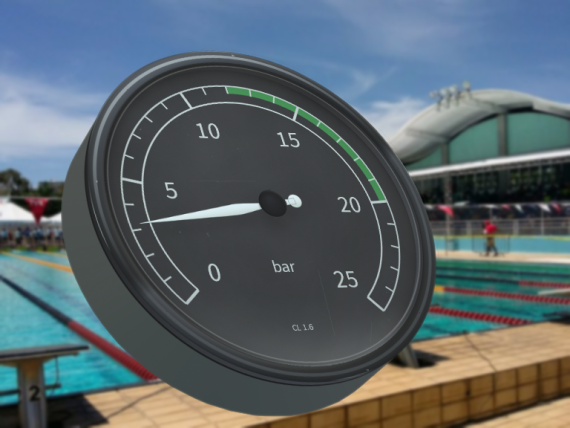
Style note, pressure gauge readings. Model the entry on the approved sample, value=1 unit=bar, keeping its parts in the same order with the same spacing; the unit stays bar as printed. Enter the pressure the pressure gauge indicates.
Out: value=3 unit=bar
